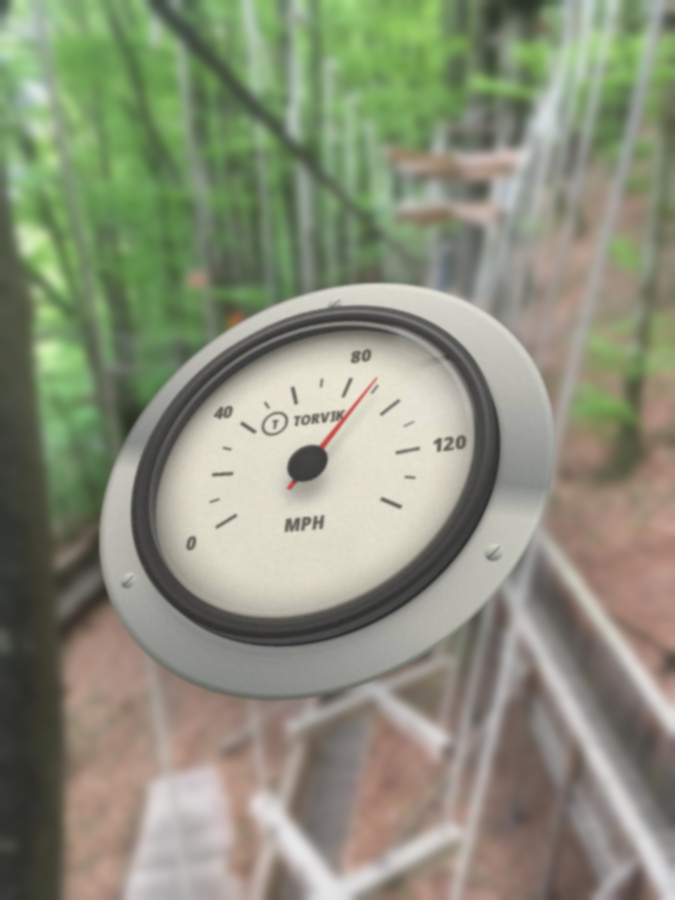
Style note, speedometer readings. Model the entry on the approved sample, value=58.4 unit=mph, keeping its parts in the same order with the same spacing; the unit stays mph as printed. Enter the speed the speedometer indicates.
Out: value=90 unit=mph
